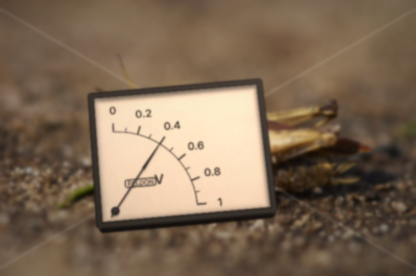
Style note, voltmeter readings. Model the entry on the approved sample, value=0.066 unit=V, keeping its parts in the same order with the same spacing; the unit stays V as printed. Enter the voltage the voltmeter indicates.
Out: value=0.4 unit=V
